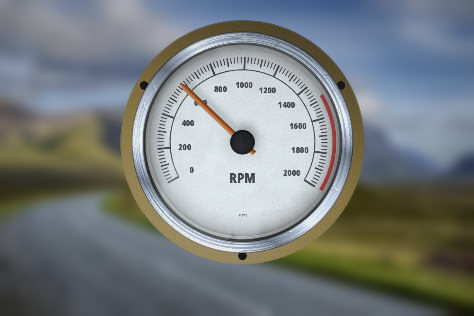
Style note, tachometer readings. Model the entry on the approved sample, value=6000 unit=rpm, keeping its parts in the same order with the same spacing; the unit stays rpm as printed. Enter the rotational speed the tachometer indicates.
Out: value=600 unit=rpm
